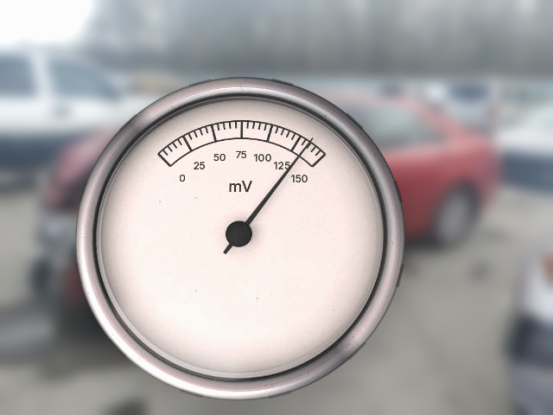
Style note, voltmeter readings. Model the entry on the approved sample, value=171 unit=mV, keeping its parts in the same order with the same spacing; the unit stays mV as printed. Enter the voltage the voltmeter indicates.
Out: value=135 unit=mV
